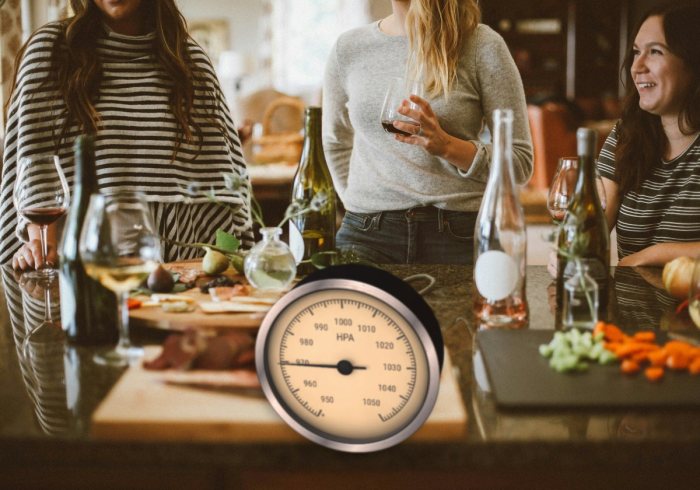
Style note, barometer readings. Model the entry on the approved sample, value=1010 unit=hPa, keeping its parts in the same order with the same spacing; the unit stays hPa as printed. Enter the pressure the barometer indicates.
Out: value=970 unit=hPa
